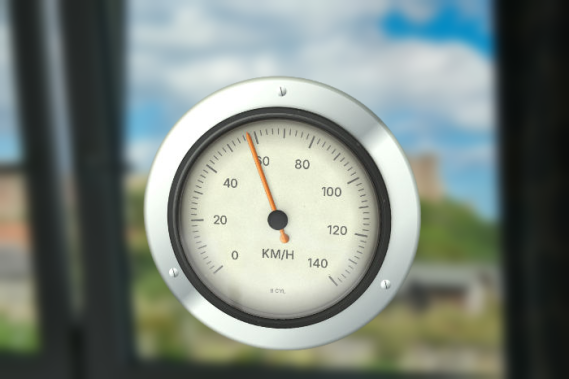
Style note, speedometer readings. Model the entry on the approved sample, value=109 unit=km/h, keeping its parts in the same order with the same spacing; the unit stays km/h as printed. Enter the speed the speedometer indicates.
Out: value=58 unit=km/h
